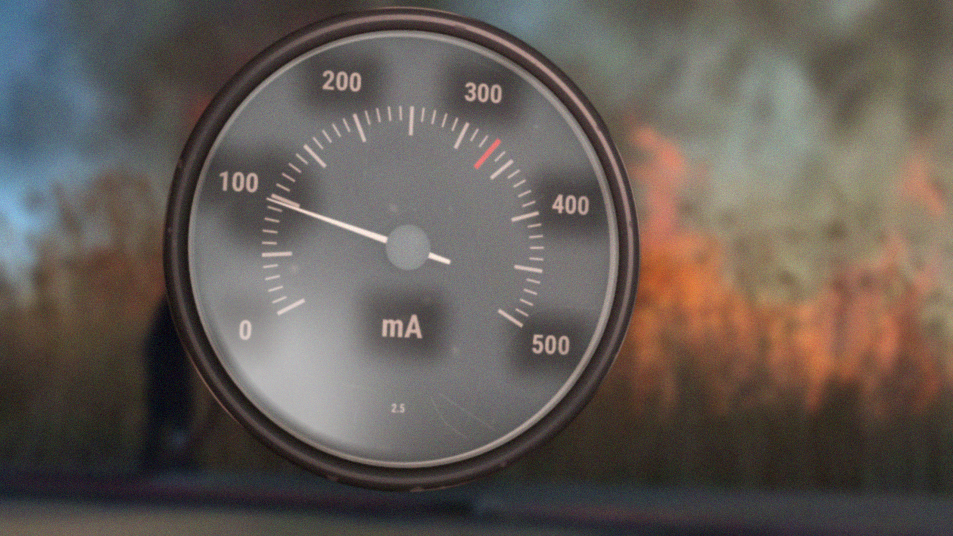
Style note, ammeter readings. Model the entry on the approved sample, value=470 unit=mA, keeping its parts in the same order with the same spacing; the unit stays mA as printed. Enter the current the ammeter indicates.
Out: value=95 unit=mA
